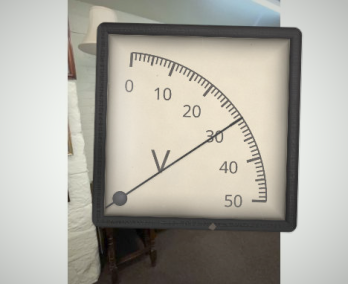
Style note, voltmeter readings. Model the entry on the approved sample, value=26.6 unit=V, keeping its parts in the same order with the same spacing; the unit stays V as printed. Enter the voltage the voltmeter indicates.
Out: value=30 unit=V
